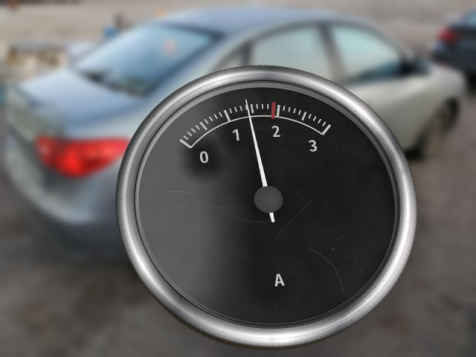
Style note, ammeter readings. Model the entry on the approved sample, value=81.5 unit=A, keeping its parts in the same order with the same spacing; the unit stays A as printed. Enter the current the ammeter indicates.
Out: value=1.4 unit=A
